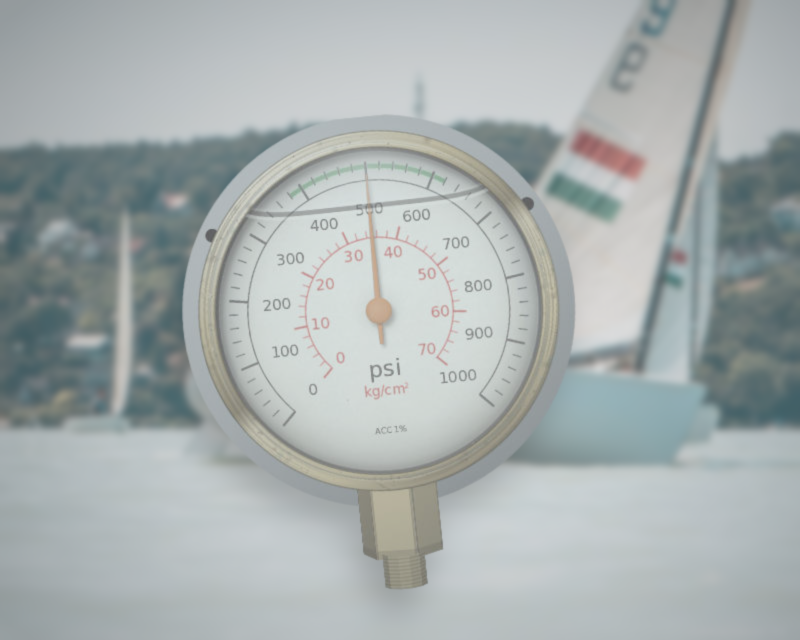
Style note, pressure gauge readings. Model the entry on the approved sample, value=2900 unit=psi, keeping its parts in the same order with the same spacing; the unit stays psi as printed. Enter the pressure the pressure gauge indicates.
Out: value=500 unit=psi
